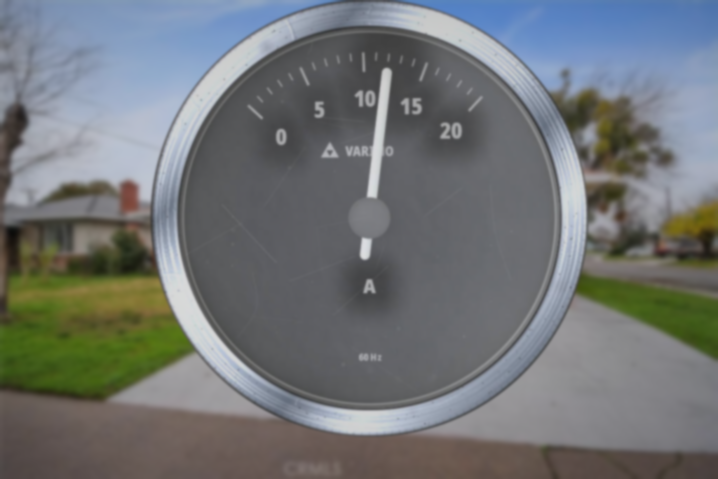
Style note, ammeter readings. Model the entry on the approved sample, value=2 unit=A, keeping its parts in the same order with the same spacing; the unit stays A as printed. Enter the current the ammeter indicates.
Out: value=12 unit=A
